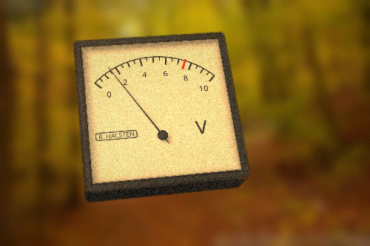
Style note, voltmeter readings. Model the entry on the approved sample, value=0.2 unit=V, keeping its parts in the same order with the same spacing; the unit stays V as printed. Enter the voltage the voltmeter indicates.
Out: value=1.5 unit=V
